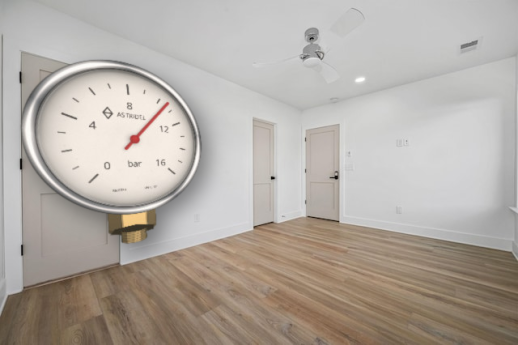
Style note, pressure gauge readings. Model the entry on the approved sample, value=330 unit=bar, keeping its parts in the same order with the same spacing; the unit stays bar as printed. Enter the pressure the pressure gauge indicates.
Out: value=10.5 unit=bar
